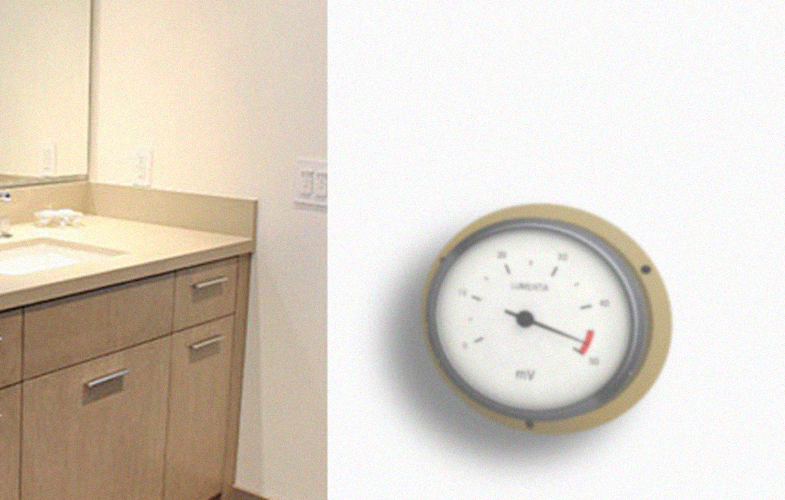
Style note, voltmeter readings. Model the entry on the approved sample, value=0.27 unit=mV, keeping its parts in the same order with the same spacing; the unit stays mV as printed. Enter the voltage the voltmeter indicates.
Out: value=47.5 unit=mV
